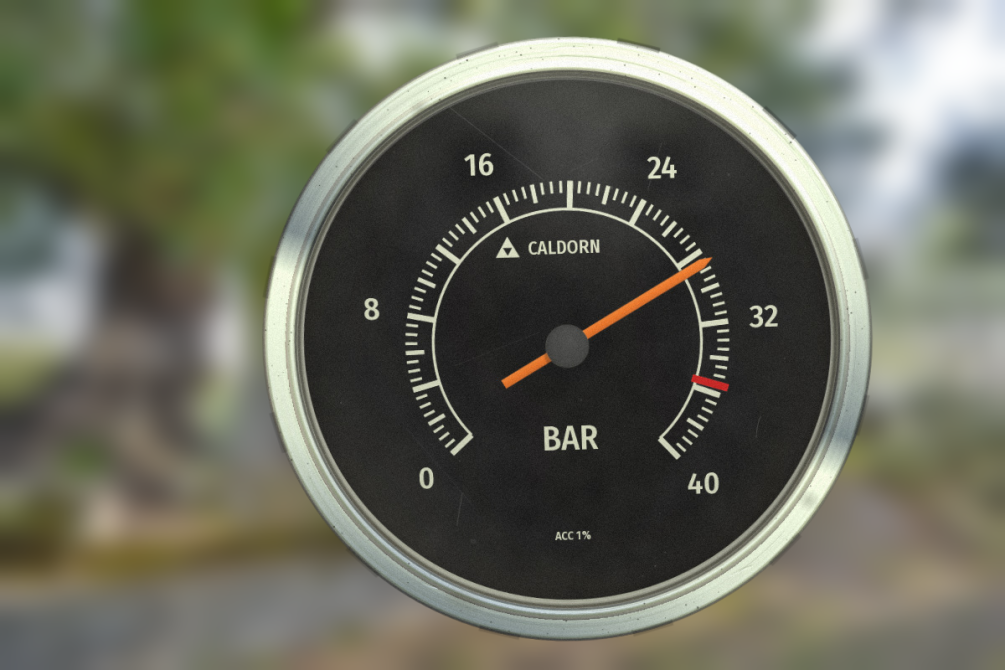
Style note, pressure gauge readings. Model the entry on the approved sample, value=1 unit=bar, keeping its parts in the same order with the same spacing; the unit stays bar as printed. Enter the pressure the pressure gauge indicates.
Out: value=28.5 unit=bar
